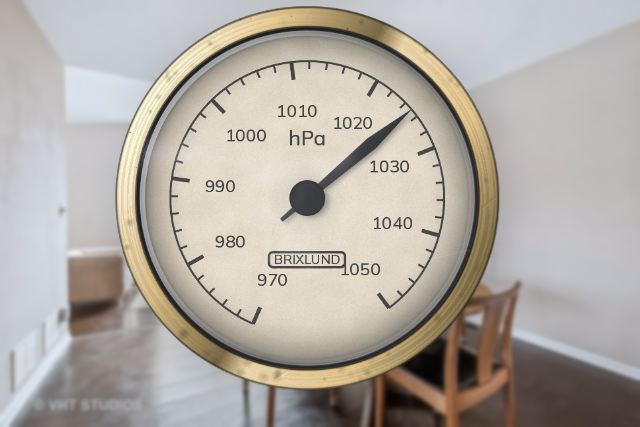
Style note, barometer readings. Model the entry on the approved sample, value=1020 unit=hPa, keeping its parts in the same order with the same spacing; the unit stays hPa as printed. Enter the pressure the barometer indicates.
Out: value=1025 unit=hPa
